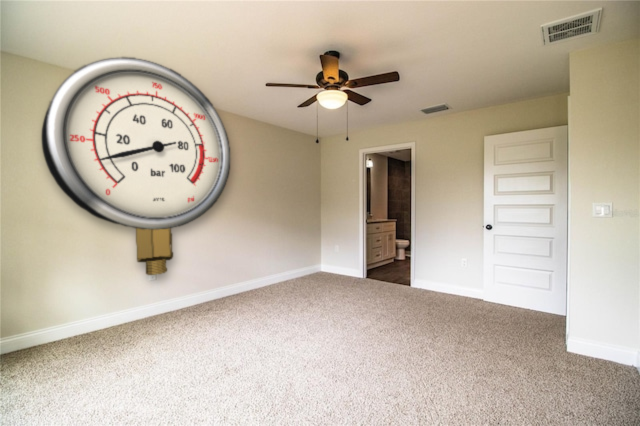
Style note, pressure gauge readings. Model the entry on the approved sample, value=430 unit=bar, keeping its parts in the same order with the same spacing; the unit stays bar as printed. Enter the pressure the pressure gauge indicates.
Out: value=10 unit=bar
